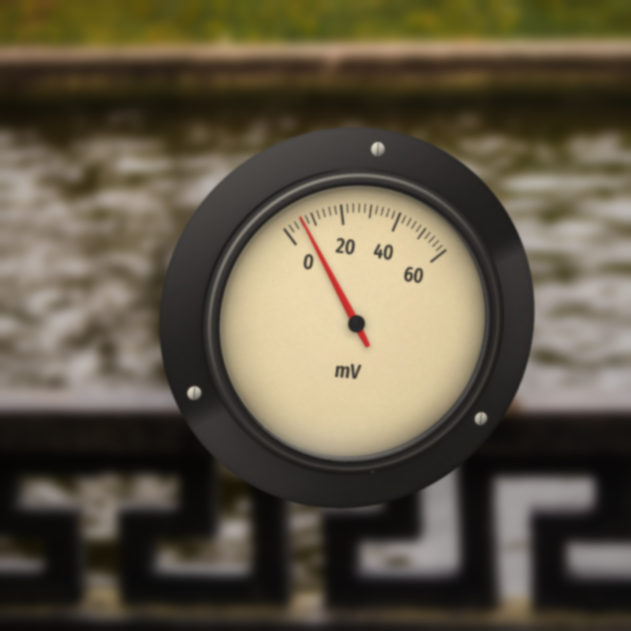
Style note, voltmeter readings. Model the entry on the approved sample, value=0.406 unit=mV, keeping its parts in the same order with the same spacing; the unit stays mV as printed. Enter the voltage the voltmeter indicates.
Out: value=6 unit=mV
